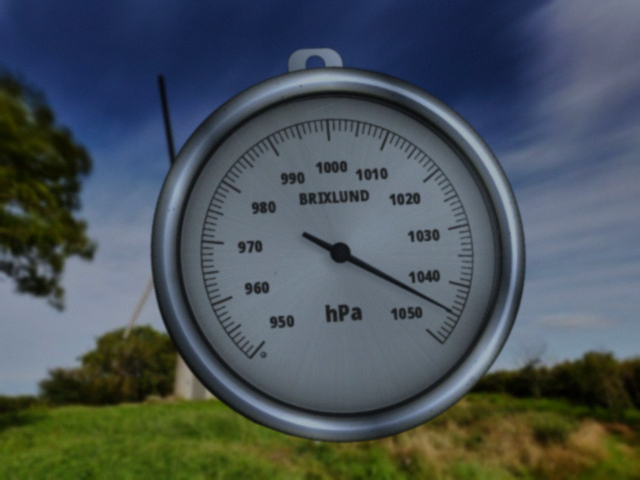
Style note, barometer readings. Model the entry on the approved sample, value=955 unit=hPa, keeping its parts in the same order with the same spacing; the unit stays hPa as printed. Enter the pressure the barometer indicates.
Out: value=1045 unit=hPa
